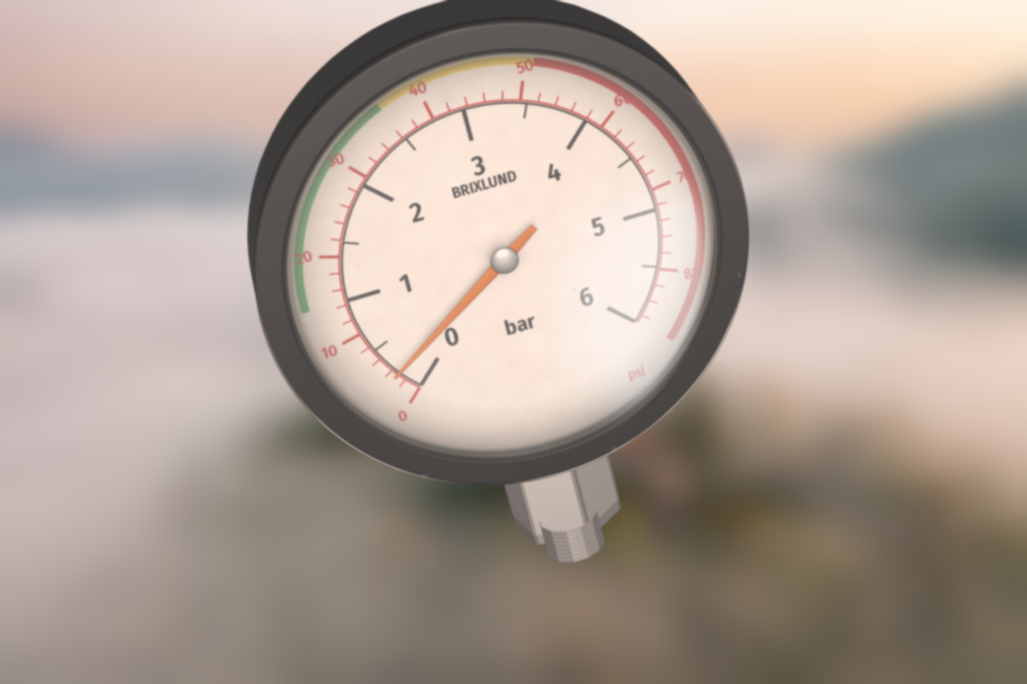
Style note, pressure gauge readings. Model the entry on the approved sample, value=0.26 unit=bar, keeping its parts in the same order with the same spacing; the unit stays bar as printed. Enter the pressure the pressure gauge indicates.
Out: value=0.25 unit=bar
